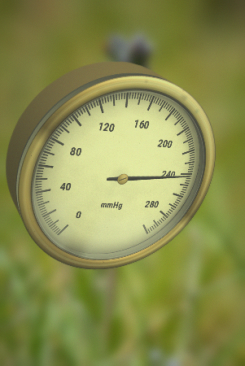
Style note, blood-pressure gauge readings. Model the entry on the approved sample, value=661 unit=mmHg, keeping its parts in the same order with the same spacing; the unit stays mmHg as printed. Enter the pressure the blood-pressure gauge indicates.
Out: value=240 unit=mmHg
